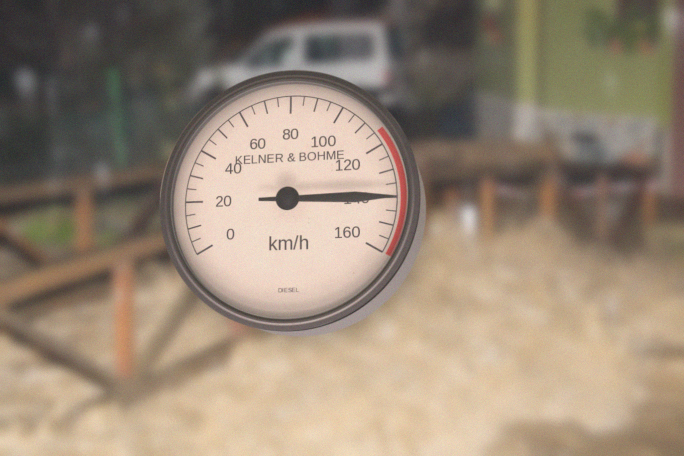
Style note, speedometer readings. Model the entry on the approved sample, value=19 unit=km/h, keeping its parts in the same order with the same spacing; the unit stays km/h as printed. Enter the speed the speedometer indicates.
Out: value=140 unit=km/h
